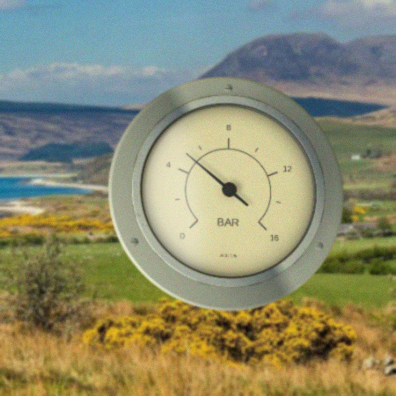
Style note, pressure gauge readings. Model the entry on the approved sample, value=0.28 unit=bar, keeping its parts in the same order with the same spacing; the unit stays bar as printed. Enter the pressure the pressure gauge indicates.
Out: value=5 unit=bar
